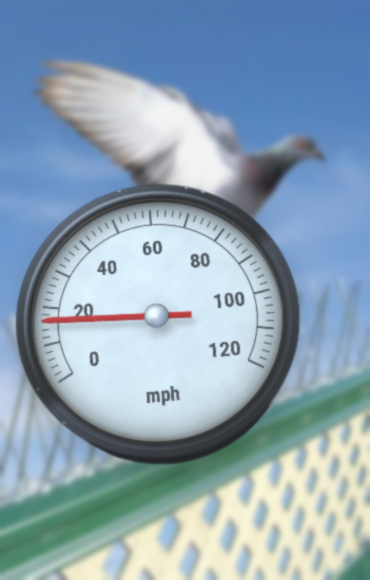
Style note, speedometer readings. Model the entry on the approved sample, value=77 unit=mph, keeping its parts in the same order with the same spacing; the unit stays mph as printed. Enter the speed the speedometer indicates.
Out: value=16 unit=mph
